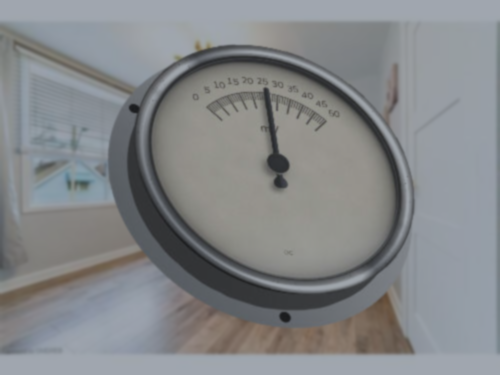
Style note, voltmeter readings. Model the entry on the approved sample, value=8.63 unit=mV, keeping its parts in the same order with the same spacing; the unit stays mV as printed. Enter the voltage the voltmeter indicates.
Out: value=25 unit=mV
